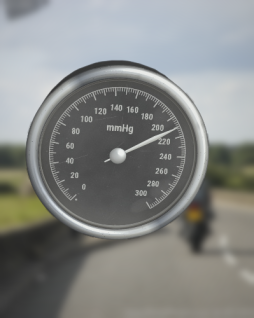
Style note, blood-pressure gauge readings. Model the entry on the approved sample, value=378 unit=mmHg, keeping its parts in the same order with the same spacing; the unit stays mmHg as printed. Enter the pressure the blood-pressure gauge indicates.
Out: value=210 unit=mmHg
